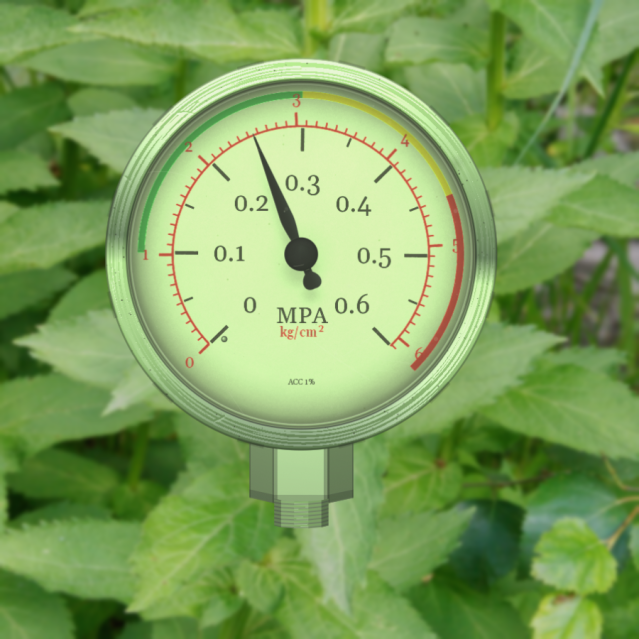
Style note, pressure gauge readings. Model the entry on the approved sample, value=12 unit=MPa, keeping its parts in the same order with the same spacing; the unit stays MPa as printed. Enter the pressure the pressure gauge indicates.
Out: value=0.25 unit=MPa
